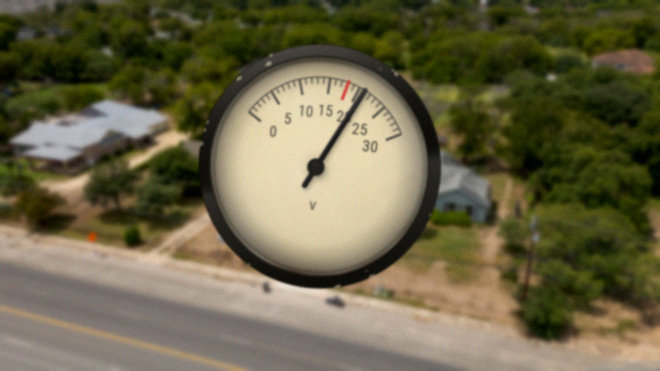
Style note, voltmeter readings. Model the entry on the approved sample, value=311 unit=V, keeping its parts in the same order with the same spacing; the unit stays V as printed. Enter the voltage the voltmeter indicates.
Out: value=21 unit=V
